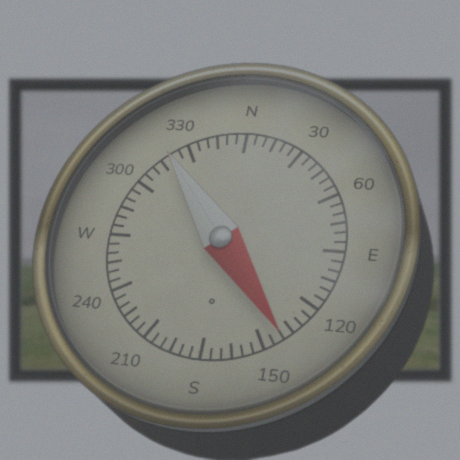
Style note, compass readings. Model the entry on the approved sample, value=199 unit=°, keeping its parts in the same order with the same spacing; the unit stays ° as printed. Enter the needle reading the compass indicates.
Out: value=140 unit=°
